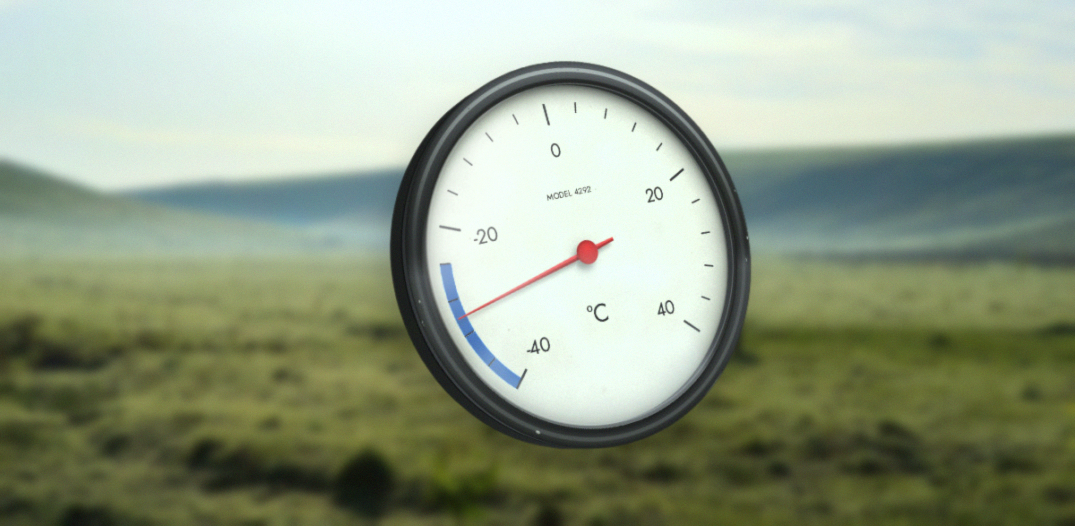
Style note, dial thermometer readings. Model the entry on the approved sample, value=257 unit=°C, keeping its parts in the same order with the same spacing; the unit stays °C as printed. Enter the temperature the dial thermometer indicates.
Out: value=-30 unit=°C
